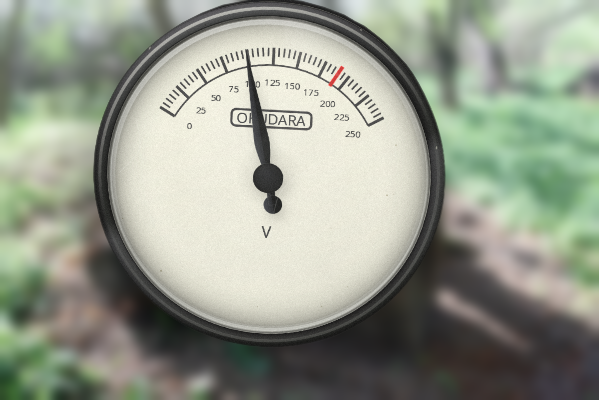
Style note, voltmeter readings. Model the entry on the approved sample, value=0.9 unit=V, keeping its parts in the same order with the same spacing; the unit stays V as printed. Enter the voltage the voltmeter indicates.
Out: value=100 unit=V
